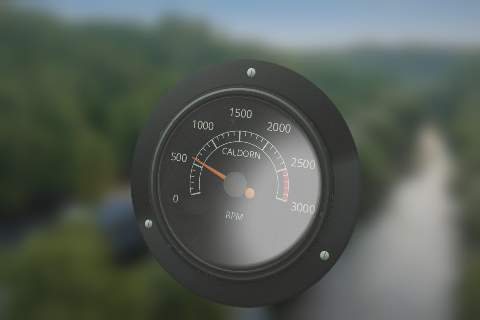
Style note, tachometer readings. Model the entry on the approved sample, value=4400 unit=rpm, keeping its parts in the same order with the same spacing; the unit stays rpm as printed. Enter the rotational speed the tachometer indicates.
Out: value=600 unit=rpm
